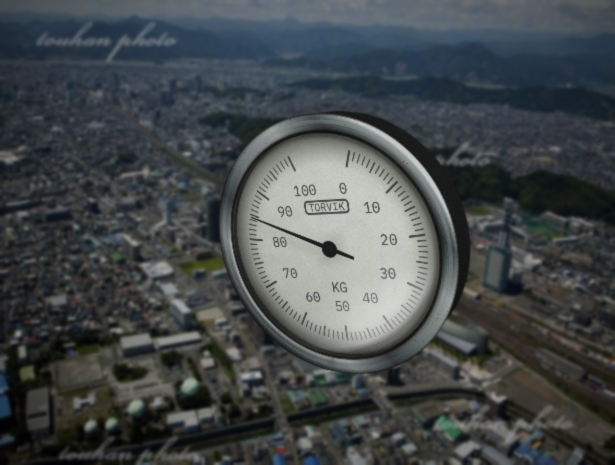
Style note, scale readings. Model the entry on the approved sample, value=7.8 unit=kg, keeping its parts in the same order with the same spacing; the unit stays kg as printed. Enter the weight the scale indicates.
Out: value=85 unit=kg
